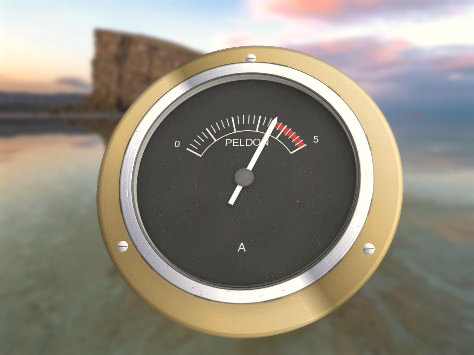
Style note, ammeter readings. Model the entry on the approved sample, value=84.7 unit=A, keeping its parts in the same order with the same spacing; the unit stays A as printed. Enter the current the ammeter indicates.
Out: value=3.6 unit=A
